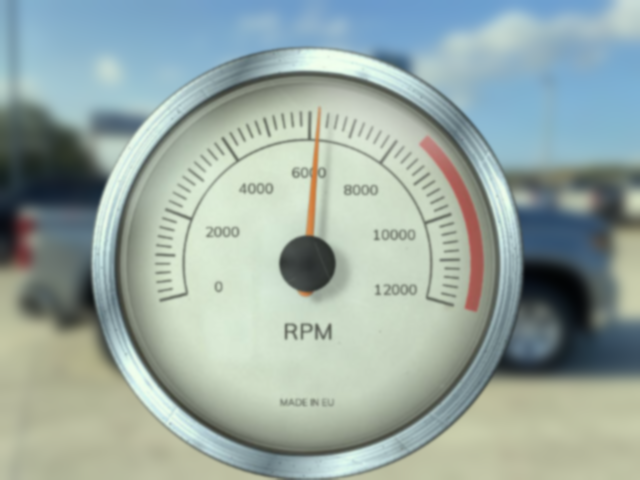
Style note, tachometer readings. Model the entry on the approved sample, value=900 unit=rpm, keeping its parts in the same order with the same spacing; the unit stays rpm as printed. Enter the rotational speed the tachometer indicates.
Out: value=6200 unit=rpm
